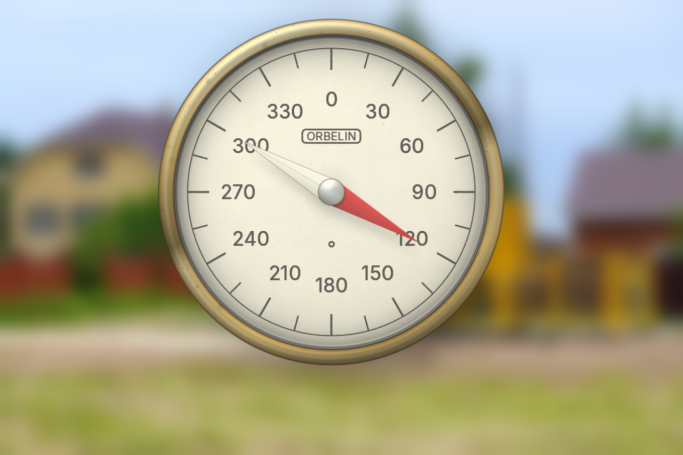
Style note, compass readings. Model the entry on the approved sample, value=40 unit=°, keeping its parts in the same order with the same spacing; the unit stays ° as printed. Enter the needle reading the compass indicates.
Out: value=120 unit=°
